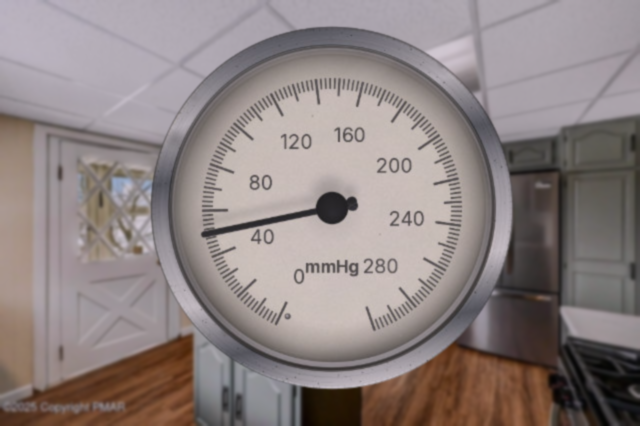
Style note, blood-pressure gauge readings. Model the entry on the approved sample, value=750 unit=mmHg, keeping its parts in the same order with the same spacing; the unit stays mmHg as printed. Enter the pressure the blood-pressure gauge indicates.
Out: value=50 unit=mmHg
